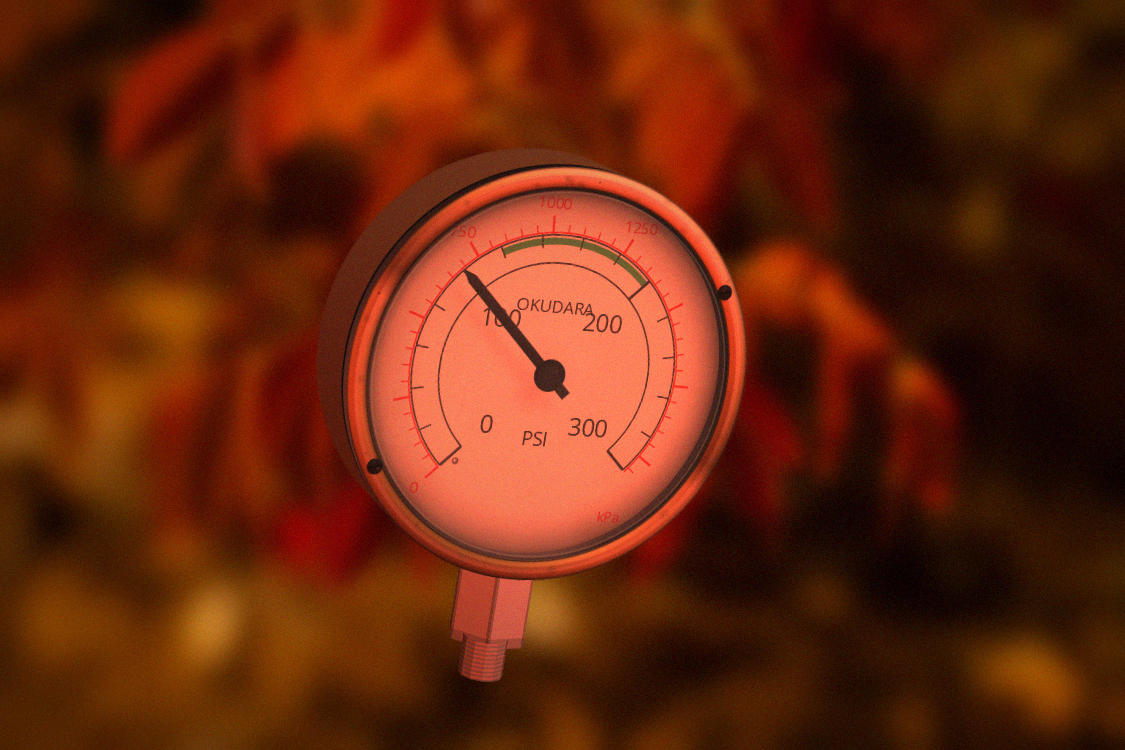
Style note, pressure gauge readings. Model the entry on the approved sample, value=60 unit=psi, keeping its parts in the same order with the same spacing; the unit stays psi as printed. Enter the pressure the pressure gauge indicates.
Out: value=100 unit=psi
